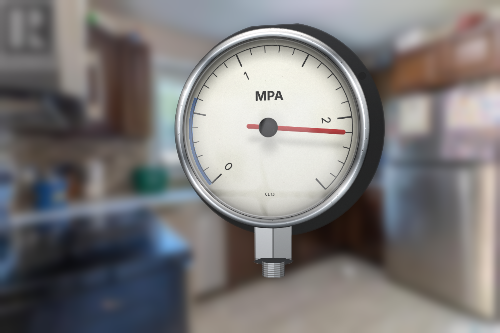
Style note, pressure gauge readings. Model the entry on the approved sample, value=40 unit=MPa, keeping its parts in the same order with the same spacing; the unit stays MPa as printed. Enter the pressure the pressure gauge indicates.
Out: value=2.1 unit=MPa
